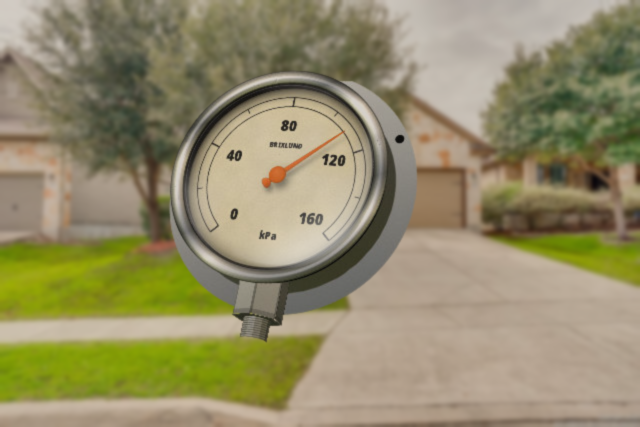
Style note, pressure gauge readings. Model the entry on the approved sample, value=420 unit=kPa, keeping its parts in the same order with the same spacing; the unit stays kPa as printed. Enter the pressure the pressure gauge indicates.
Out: value=110 unit=kPa
